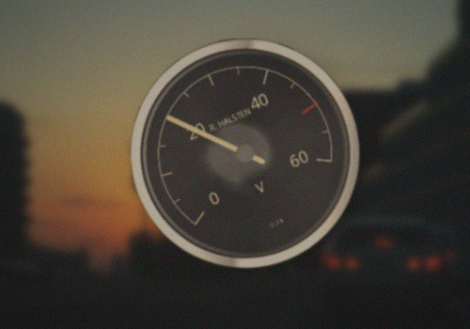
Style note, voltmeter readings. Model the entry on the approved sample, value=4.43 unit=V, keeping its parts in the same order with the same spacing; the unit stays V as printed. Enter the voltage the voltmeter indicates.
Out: value=20 unit=V
